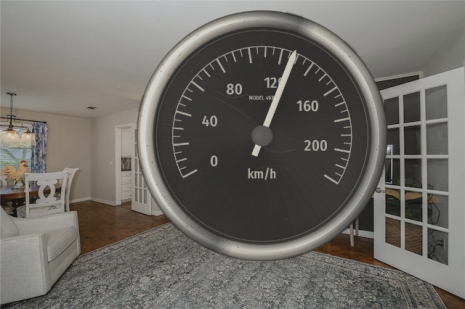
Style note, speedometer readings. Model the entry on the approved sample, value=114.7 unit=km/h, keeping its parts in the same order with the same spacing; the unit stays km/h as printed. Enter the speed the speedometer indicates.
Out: value=127.5 unit=km/h
